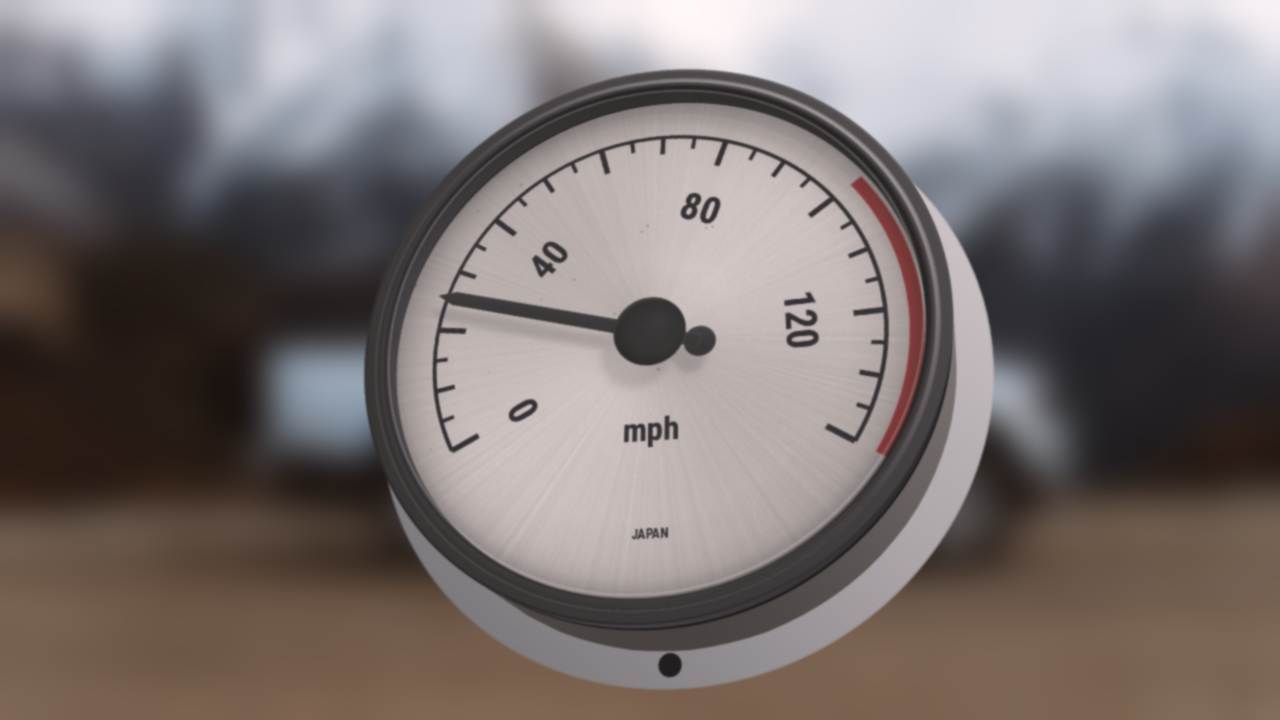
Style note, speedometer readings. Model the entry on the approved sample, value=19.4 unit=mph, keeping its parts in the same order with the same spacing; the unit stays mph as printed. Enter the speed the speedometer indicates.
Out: value=25 unit=mph
